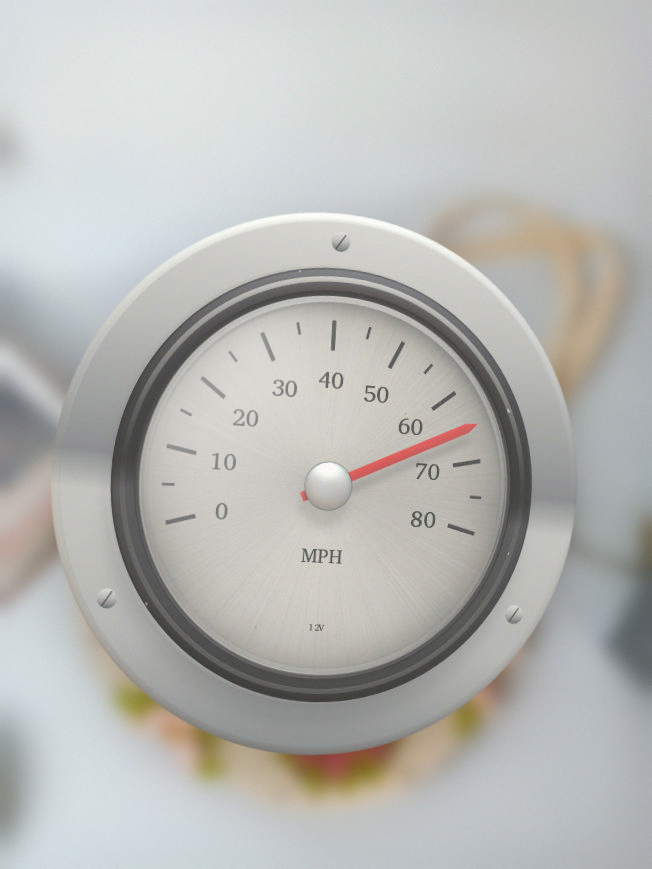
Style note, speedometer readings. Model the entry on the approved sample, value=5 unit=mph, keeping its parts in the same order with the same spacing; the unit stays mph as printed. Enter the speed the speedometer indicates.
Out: value=65 unit=mph
